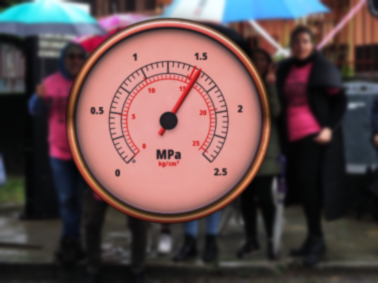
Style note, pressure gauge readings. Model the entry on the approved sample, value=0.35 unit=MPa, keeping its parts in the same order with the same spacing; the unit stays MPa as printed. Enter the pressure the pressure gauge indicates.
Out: value=1.55 unit=MPa
